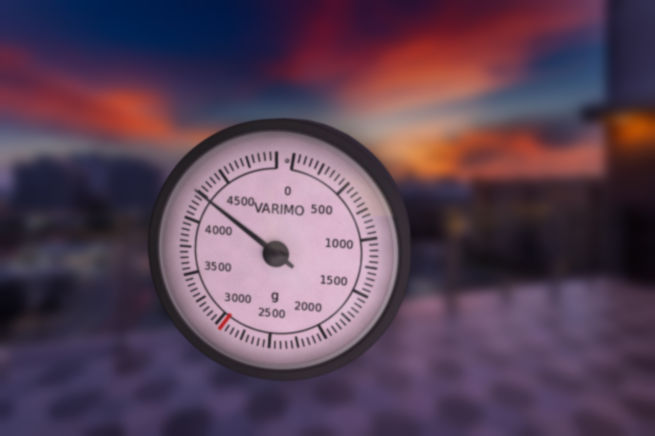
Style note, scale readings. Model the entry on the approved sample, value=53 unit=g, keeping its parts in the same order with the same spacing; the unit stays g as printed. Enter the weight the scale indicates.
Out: value=4250 unit=g
